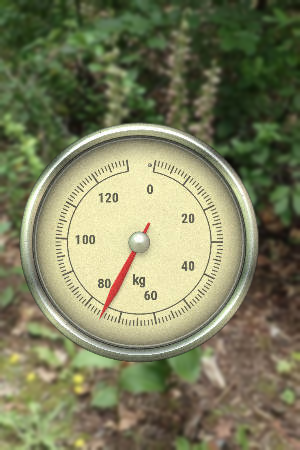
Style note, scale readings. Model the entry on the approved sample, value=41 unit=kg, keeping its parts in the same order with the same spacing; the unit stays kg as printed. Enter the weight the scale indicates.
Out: value=75 unit=kg
